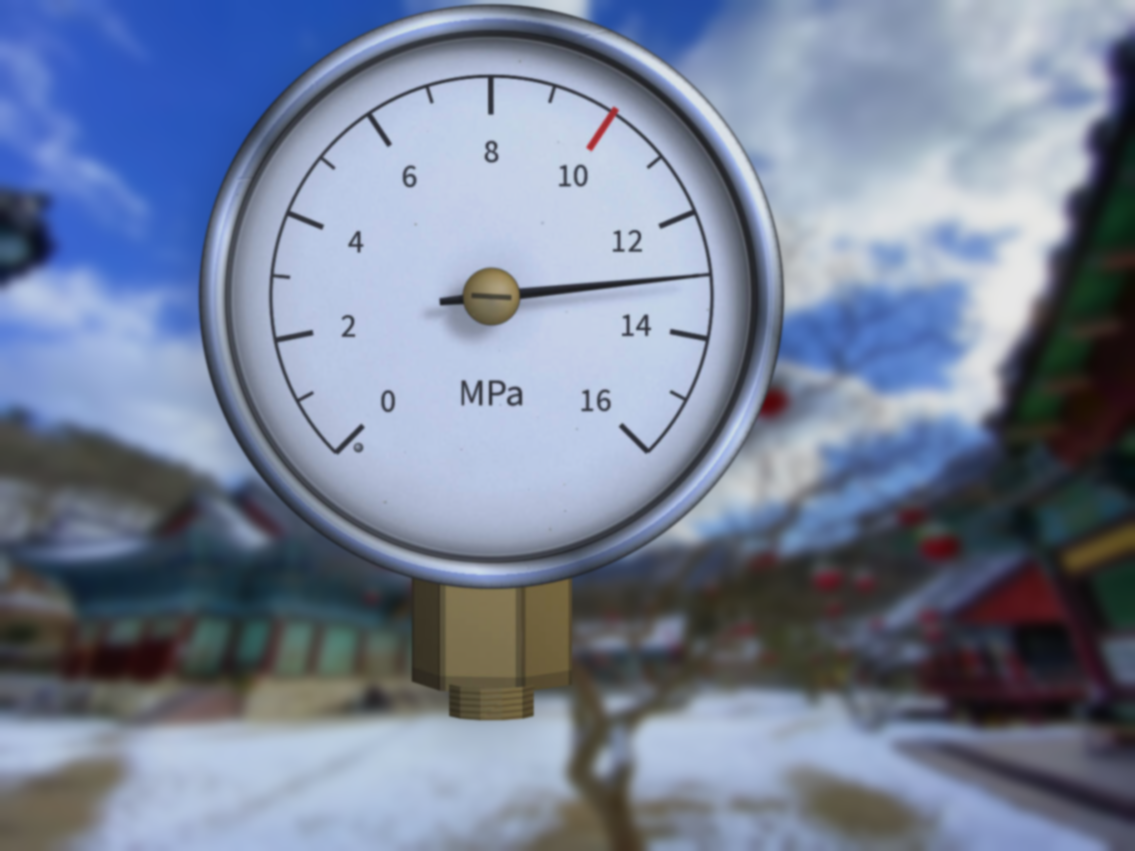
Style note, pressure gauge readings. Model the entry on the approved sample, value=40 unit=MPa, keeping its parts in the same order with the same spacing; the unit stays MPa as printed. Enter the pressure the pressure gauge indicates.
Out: value=13 unit=MPa
